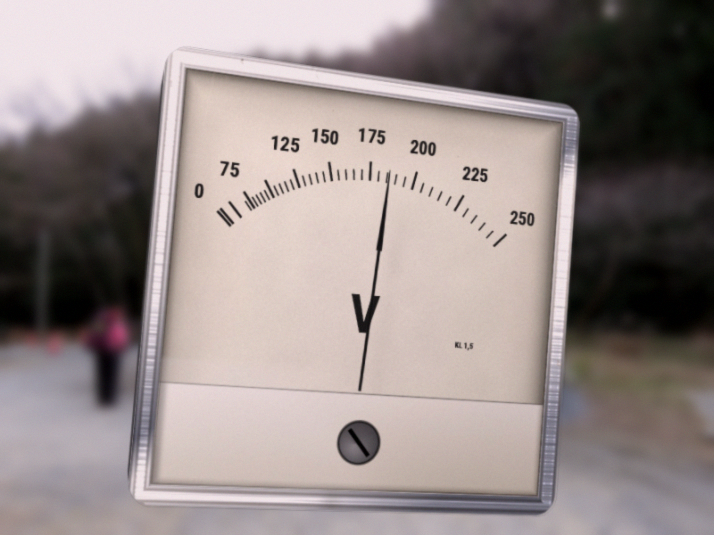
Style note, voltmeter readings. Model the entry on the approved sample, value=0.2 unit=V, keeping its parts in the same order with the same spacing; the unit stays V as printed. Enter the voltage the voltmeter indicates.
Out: value=185 unit=V
